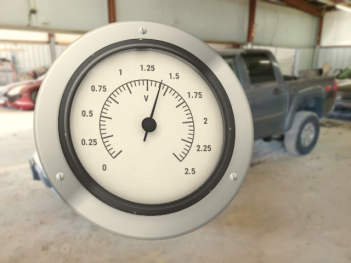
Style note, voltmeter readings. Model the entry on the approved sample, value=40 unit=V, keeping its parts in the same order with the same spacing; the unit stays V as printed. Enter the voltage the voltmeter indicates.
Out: value=1.4 unit=V
